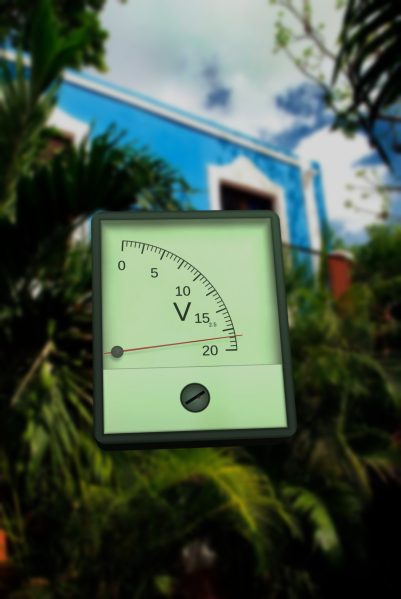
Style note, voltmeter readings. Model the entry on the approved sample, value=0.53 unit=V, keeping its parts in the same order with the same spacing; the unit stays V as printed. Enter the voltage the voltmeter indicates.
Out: value=18.5 unit=V
